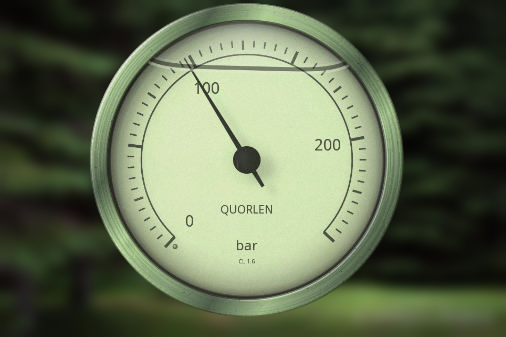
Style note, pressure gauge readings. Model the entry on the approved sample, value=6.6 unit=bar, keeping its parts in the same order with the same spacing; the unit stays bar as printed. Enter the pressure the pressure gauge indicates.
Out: value=97.5 unit=bar
